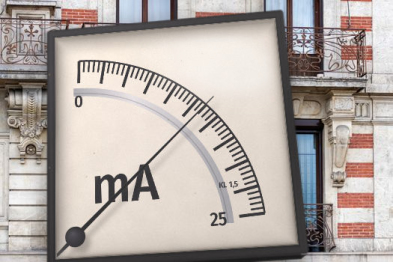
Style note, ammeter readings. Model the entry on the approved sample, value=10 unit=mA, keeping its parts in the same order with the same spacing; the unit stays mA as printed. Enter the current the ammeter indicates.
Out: value=13.5 unit=mA
